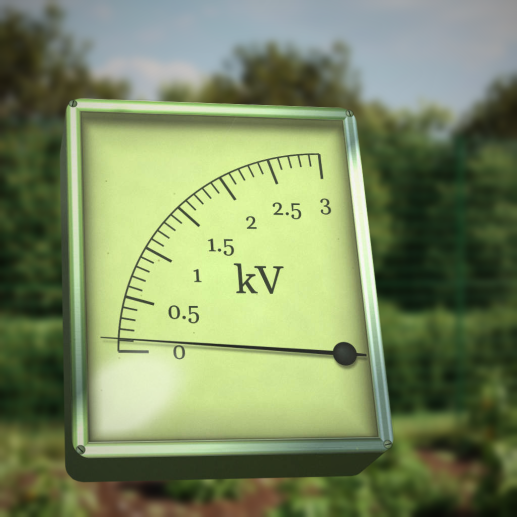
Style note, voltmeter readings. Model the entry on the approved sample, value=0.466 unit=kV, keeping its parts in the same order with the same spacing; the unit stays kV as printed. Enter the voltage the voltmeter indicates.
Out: value=0.1 unit=kV
